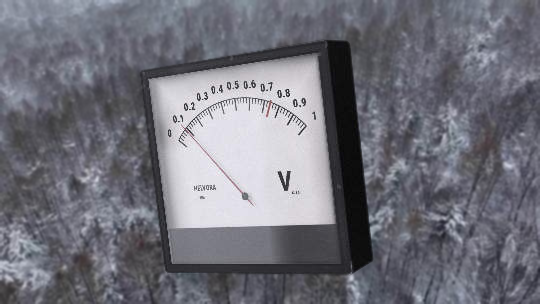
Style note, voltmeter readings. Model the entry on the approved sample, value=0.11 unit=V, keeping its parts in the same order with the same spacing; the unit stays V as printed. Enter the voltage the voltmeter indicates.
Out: value=0.1 unit=V
